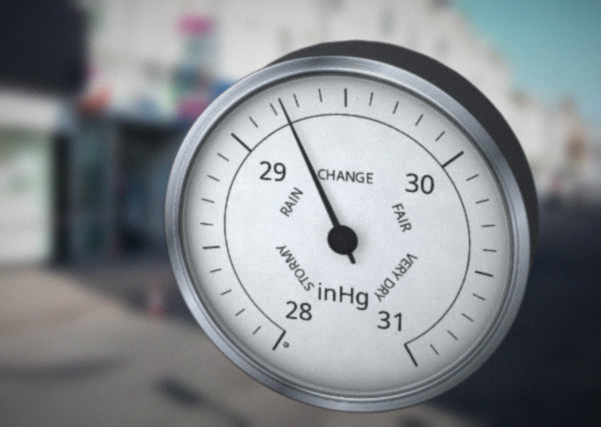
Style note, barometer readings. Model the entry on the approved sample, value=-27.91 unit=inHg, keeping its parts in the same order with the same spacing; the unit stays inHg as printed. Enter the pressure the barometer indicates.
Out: value=29.25 unit=inHg
